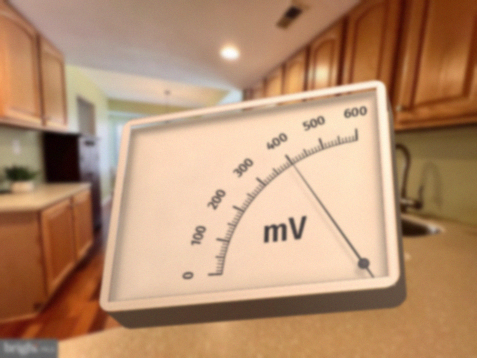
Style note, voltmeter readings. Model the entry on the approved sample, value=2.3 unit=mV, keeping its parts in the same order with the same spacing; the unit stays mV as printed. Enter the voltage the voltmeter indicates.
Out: value=400 unit=mV
